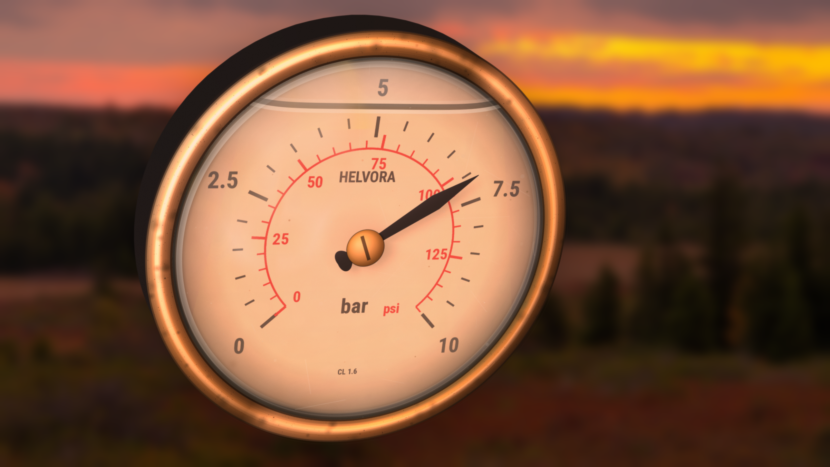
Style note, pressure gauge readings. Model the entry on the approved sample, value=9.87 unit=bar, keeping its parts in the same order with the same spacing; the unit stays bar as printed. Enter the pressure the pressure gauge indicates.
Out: value=7 unit=bar
